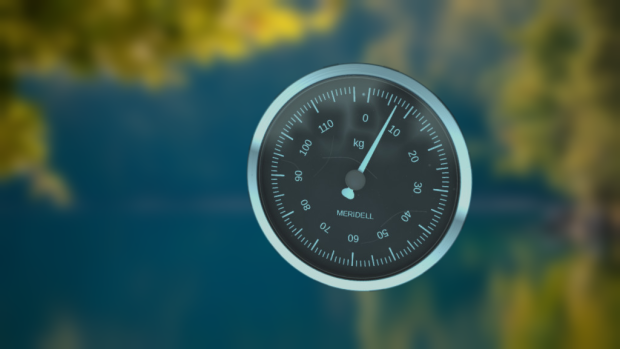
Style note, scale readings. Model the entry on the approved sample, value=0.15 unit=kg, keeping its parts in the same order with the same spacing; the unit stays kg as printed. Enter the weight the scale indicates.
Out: value=7 unit=kg
